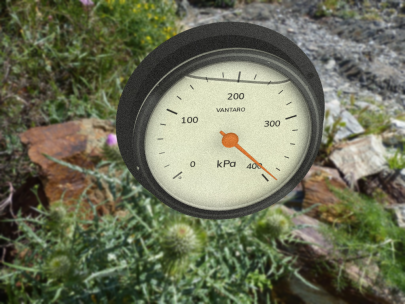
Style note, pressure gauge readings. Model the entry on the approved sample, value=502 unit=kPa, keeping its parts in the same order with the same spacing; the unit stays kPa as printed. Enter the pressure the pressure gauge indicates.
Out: value=390 unit=kPa
